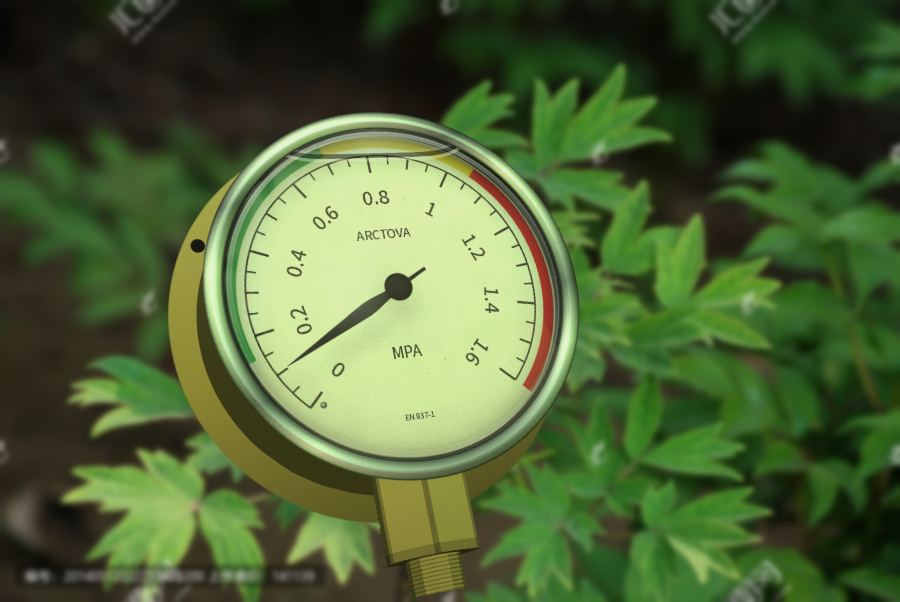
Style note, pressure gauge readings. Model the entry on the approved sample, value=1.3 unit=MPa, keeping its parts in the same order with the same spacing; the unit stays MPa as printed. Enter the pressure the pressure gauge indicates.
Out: value=0.1 unit=MPa
